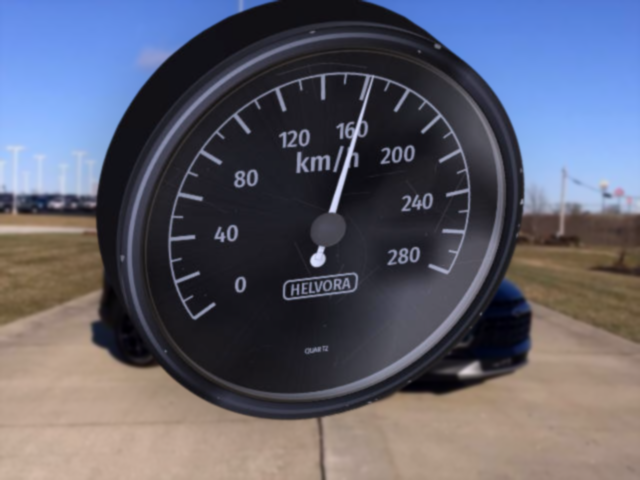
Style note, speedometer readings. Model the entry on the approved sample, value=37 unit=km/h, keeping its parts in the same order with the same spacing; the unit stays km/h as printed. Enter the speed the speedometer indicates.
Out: value=160 unit=km/h
